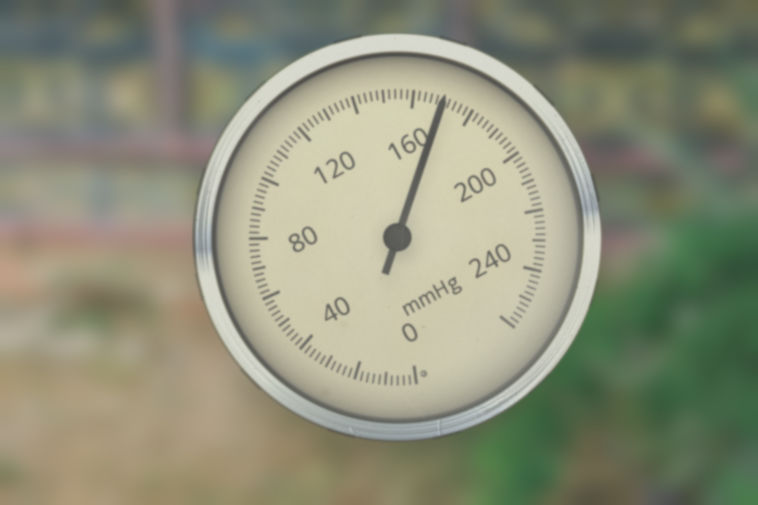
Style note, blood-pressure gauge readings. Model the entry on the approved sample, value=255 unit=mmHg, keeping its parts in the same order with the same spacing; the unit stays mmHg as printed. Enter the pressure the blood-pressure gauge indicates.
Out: value=170 unit=mmHg
